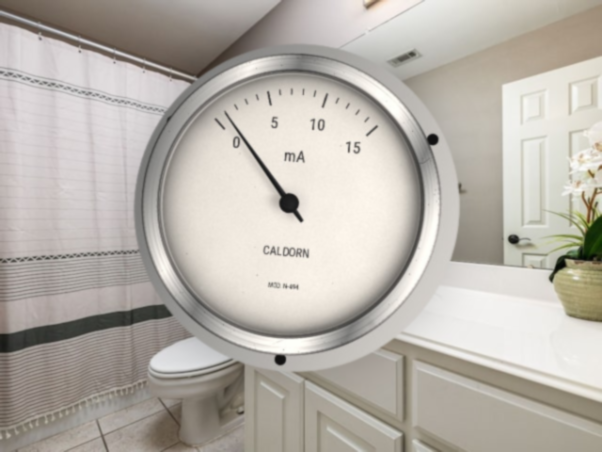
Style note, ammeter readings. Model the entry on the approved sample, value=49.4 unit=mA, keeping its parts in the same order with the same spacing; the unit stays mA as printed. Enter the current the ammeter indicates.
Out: value=1 unit=mA
